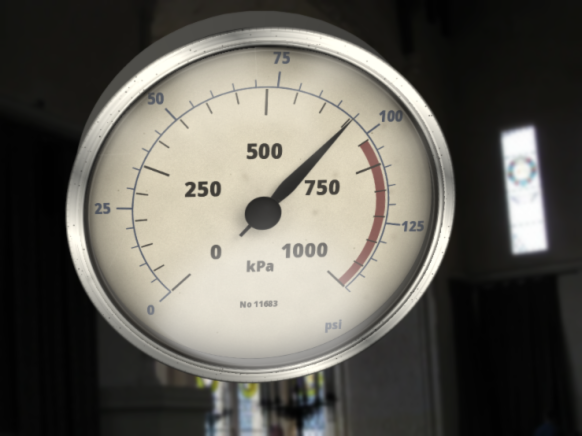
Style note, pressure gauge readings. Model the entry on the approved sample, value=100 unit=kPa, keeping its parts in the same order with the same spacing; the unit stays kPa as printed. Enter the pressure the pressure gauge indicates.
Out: value=650 unit=kPa
